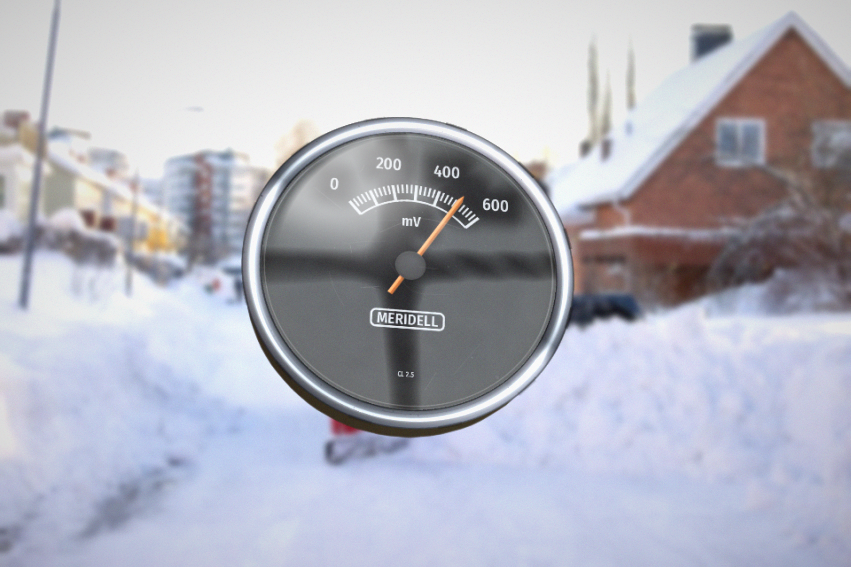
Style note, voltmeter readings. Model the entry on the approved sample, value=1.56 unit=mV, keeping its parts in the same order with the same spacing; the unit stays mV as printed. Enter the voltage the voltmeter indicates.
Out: value=500 unit=mV
